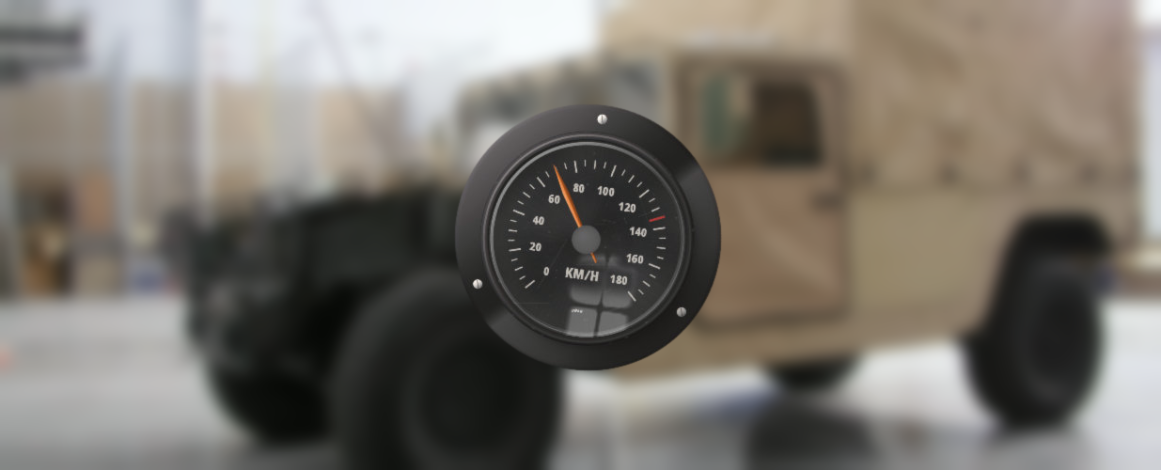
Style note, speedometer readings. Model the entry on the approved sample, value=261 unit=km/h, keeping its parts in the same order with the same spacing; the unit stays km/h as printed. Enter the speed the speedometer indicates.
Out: value=70 unit=km/h
